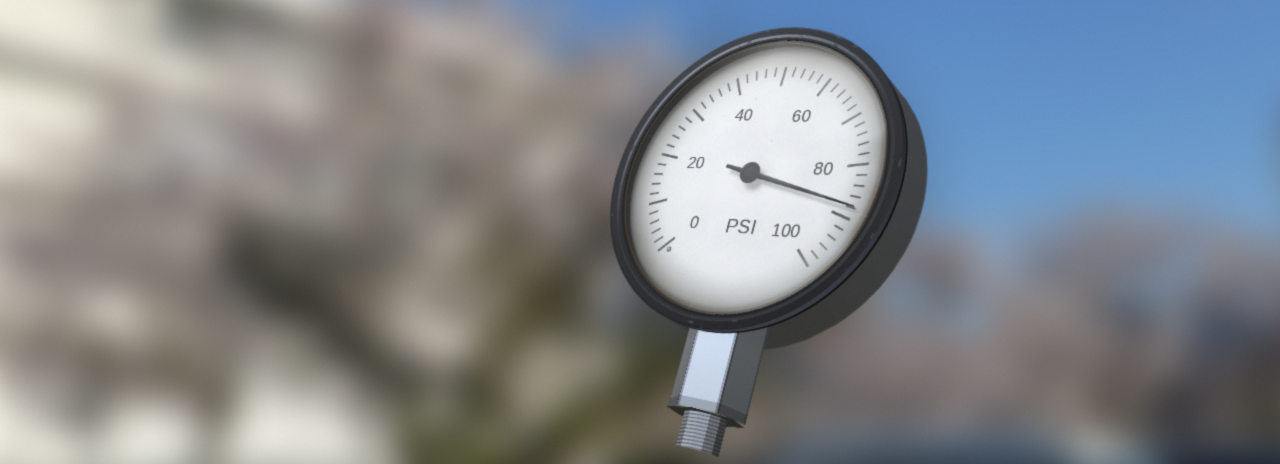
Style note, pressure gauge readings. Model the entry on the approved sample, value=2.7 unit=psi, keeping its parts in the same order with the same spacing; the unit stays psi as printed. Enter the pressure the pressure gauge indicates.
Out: value=88 unit=psi
